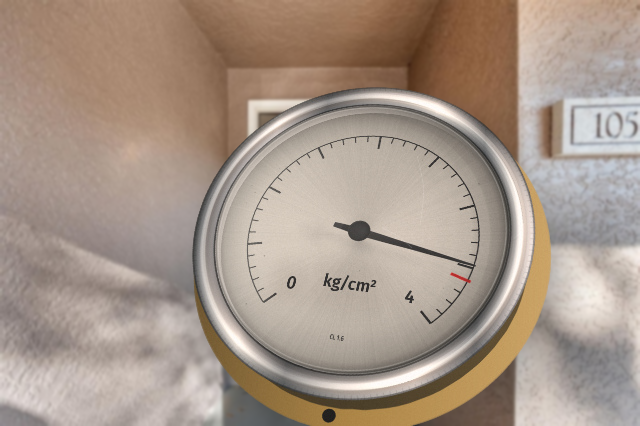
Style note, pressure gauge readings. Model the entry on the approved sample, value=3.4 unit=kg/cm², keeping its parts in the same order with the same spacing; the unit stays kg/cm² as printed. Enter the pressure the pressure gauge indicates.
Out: value=3.5 unit=kg/cm²
